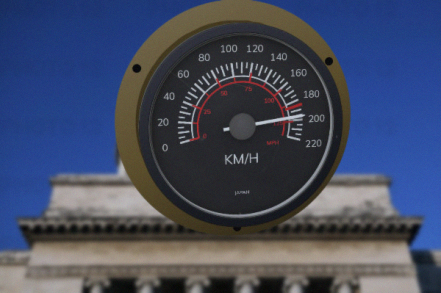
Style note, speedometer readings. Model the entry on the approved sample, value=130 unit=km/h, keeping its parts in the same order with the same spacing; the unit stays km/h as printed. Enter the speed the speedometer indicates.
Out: value=195 unit=km/h
